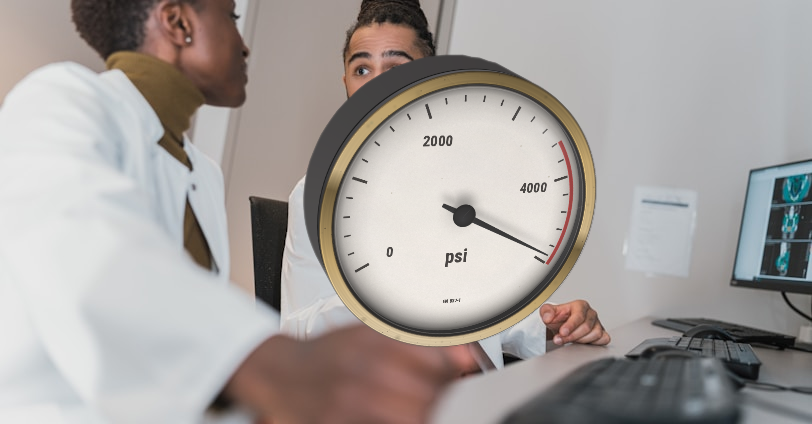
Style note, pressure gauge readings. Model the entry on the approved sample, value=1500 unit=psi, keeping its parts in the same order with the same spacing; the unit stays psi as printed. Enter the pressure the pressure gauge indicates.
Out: value=4900 unit=psi
